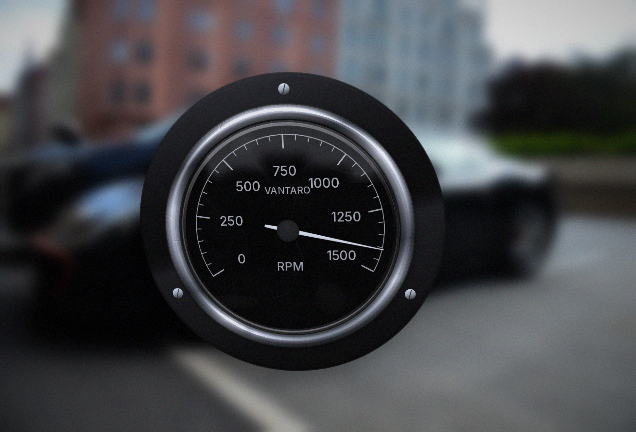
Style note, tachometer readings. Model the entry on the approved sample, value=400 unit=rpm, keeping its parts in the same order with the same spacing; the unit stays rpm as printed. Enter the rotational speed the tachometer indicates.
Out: value=1400 unit=rpm
